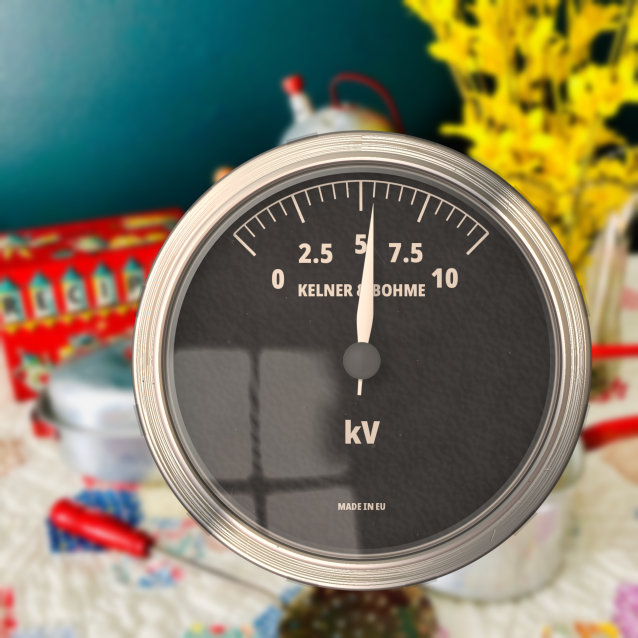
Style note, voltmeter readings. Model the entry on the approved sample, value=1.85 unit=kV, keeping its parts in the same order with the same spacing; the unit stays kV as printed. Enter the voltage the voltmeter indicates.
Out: value=5.5 unit=kV
